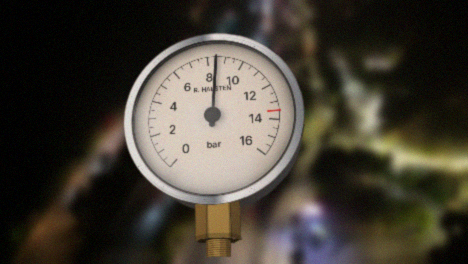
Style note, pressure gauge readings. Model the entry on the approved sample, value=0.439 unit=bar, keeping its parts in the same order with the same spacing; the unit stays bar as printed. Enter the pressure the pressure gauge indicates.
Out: value=8.5 unit=bar
